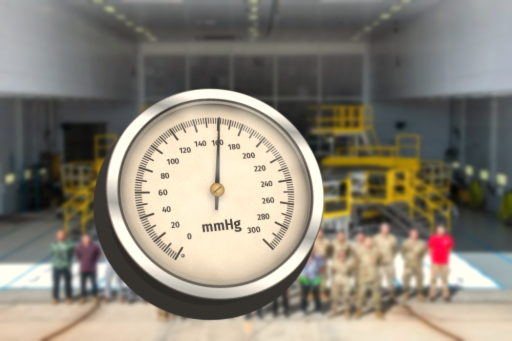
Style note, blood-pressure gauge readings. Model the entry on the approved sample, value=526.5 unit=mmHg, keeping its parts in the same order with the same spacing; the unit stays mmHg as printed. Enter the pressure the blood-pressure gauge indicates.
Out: value=160 unit=mmHg
